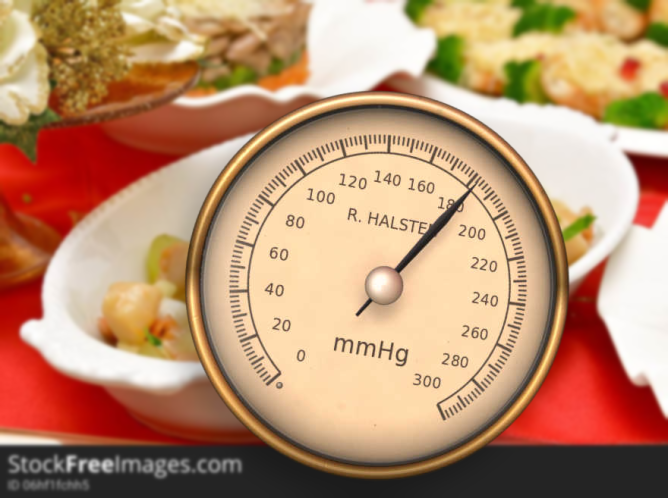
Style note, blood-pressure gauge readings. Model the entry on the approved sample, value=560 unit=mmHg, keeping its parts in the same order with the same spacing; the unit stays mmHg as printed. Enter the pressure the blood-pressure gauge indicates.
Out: value=182 unit=mmHg
